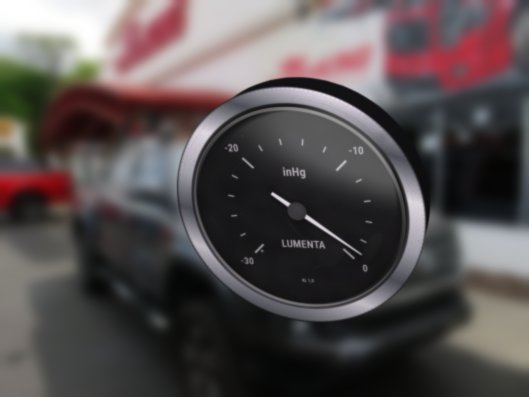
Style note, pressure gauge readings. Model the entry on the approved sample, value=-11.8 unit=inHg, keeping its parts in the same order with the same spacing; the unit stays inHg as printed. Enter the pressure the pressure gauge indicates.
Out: value=-1 unit=inHg
